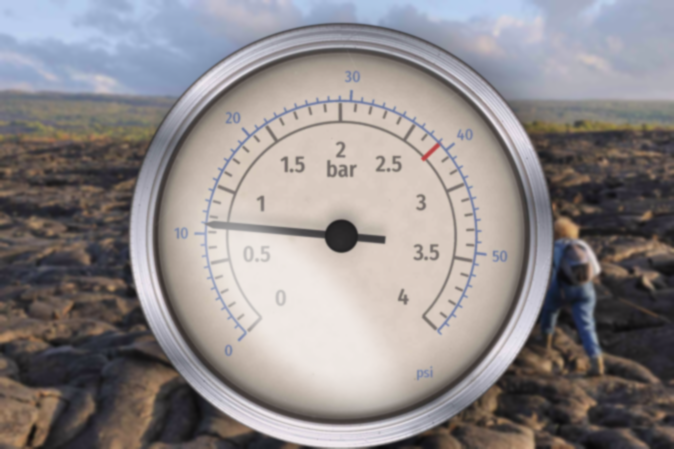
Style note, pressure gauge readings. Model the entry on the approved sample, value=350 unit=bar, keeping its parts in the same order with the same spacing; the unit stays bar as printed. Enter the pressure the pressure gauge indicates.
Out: value=0.75 unit=bar
